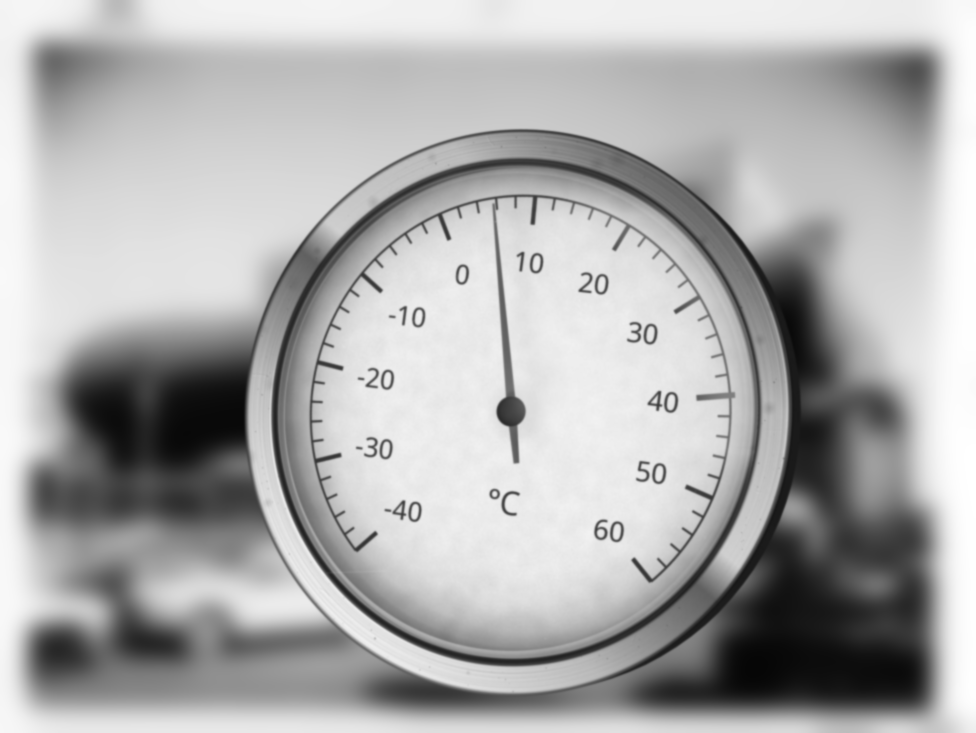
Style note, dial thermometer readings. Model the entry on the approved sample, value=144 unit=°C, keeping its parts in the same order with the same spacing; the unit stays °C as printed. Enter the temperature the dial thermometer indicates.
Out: value=6 unit=°C
